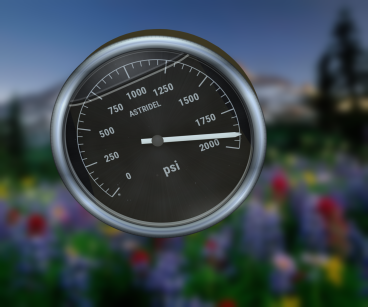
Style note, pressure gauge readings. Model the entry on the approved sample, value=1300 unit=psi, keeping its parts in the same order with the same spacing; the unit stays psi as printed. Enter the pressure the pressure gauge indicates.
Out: value=1900 unit=psi
